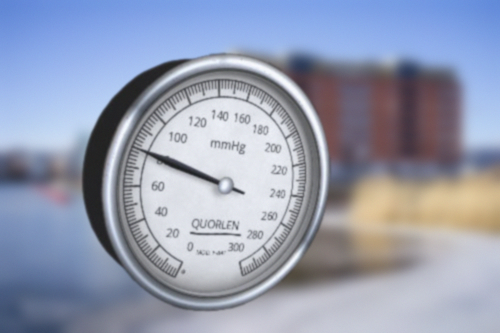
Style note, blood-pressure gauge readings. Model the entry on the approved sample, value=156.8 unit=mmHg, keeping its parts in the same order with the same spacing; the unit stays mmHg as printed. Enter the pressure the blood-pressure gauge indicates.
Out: value=80 unit=mmHg
